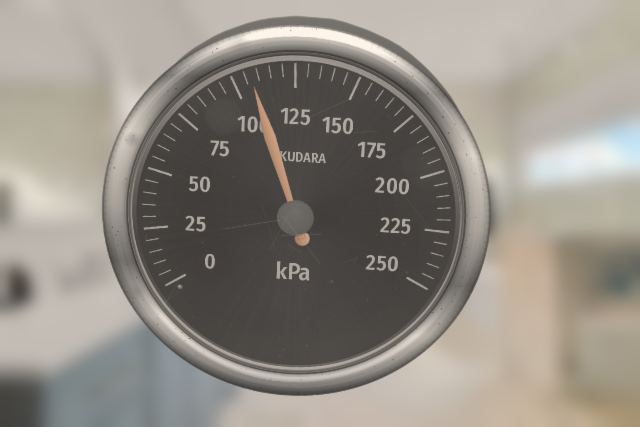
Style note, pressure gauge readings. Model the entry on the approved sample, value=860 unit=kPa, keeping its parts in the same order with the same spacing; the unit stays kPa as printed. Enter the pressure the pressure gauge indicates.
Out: value=107.5 unit=kPa
